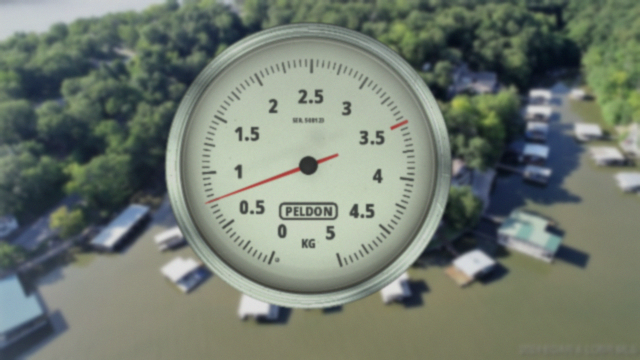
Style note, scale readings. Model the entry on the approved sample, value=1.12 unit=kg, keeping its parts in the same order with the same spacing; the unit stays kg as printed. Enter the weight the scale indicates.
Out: value=0.75 unit=kg
